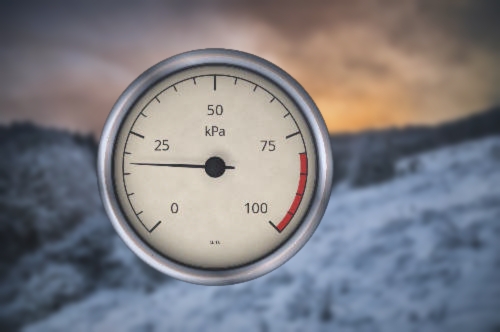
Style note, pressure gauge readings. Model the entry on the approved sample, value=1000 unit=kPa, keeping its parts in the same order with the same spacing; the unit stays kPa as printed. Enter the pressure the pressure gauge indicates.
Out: value=17.5 unit=kPa
